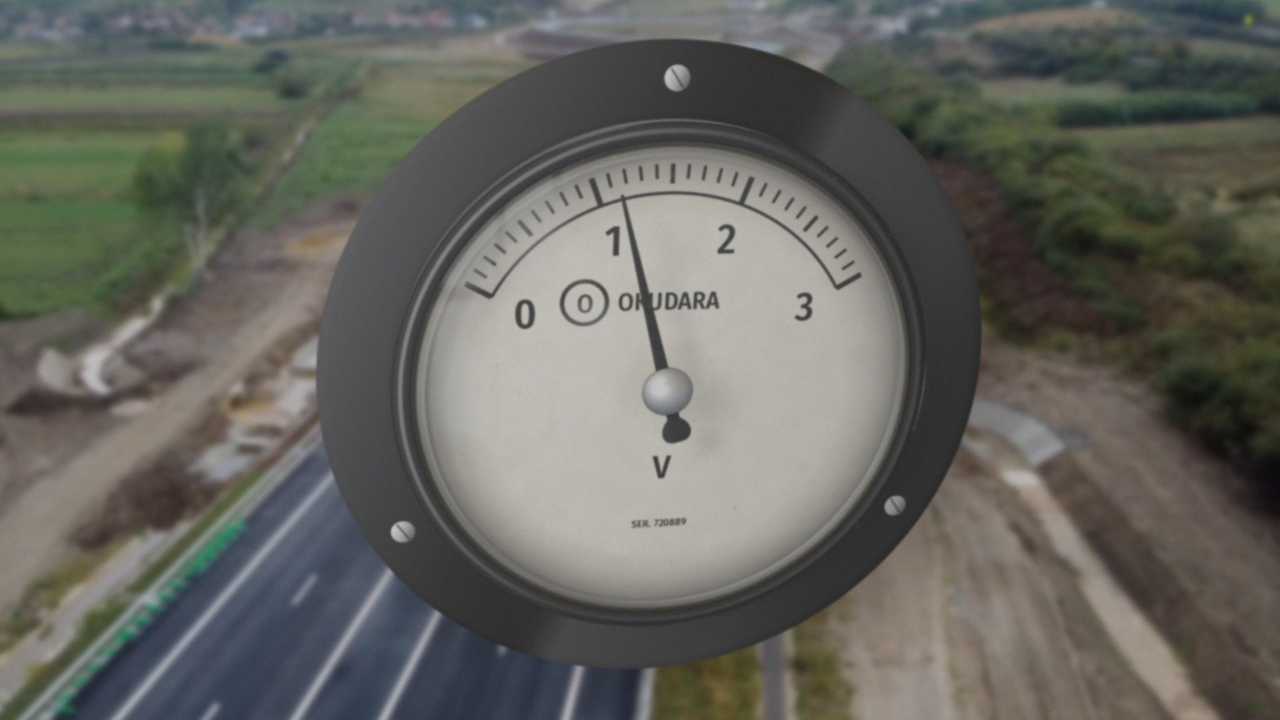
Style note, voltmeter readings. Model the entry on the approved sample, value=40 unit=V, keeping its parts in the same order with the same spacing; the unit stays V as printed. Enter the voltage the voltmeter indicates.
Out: value=1.15 unit=V
